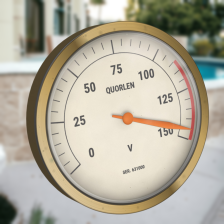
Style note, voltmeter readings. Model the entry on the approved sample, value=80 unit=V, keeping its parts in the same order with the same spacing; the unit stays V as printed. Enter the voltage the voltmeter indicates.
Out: value=145 unit=V
